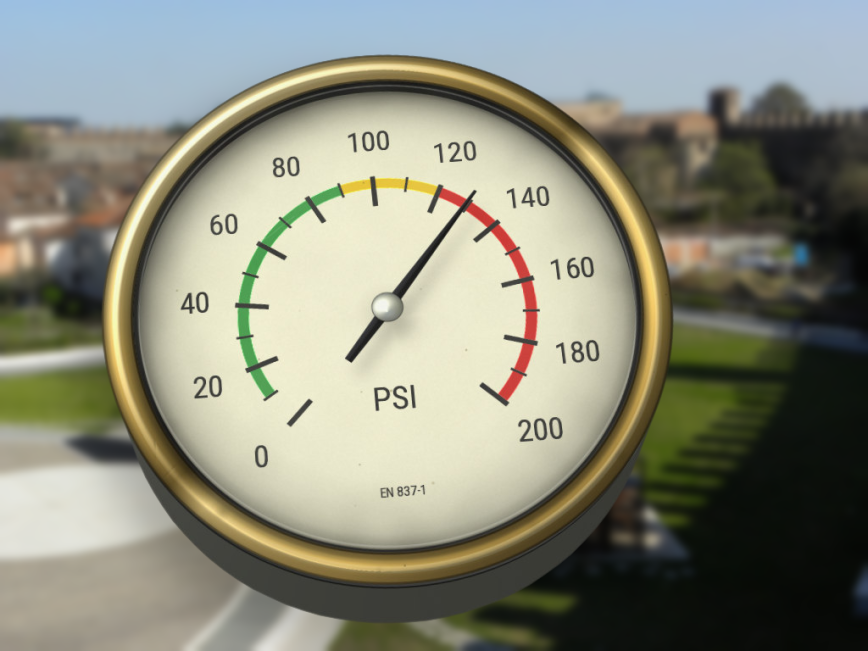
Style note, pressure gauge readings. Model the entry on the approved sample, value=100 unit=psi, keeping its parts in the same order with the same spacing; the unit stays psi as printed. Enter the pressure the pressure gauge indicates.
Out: value=130 unit=psi
